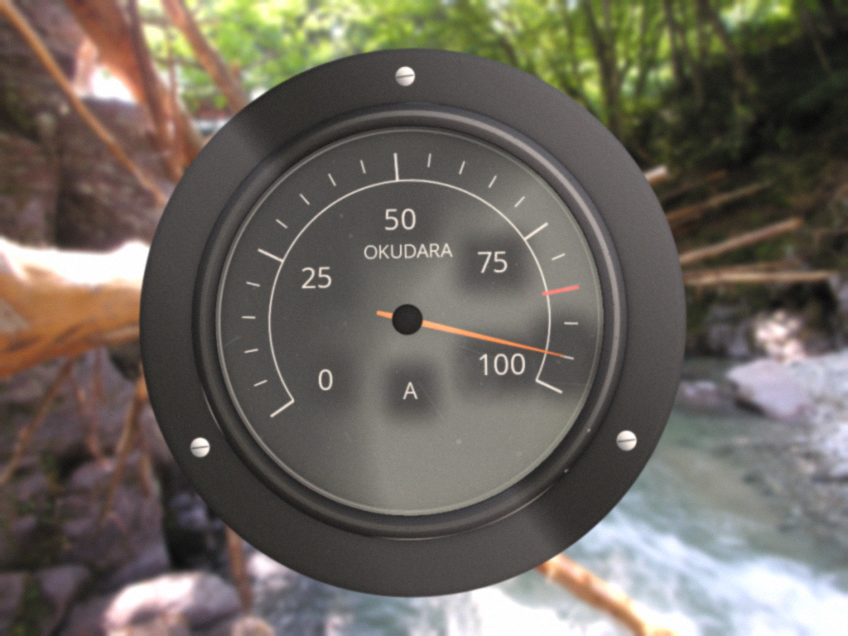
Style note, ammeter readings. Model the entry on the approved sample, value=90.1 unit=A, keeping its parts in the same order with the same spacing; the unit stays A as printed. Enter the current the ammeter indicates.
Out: value=95 unit=A
